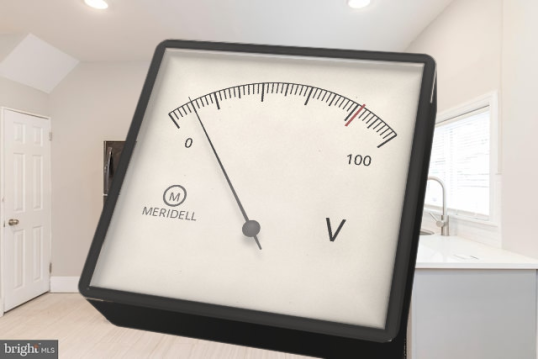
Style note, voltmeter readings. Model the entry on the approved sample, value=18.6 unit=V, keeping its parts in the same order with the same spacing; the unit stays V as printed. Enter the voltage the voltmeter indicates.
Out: value=10 unit=V
